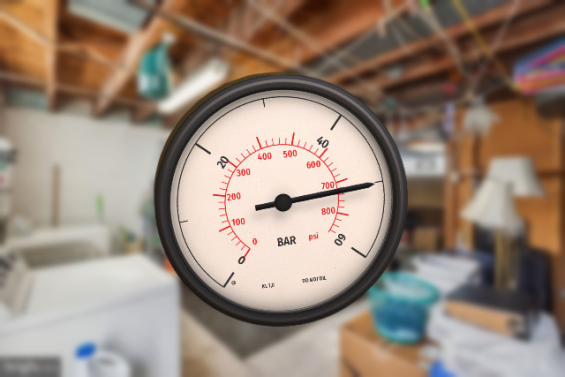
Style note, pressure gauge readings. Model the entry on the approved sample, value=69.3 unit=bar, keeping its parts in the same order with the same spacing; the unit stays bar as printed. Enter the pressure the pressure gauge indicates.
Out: value=50 unit=bar
